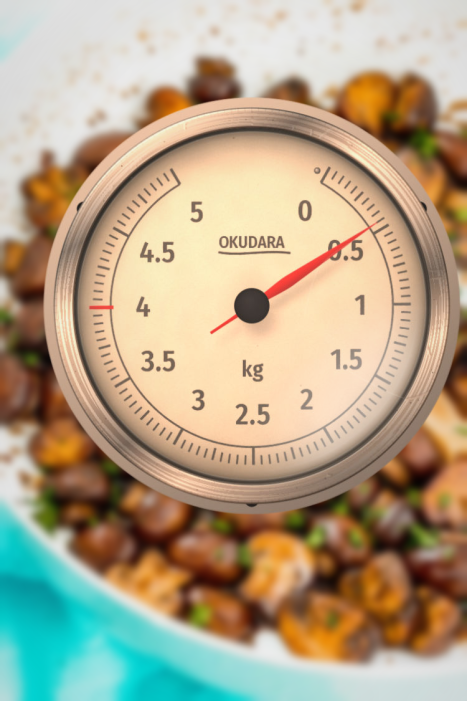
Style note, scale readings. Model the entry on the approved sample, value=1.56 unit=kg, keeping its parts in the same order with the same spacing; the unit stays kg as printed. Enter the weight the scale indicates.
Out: value=0.45 unit=kg
